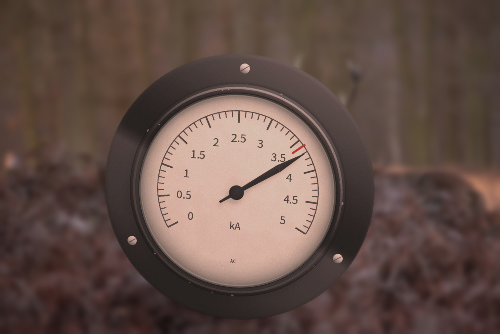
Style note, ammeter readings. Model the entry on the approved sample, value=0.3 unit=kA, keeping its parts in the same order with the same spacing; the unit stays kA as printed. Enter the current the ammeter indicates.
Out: value=3.7 unit=kA
